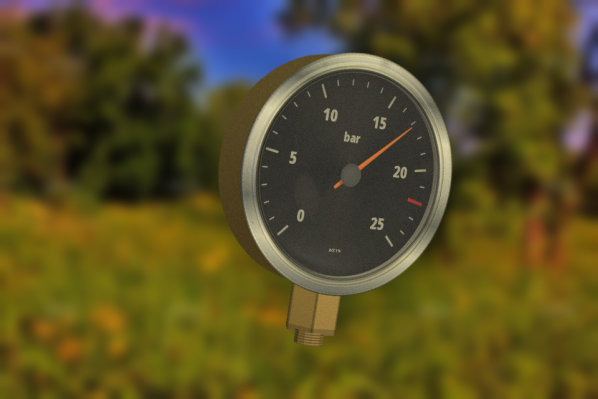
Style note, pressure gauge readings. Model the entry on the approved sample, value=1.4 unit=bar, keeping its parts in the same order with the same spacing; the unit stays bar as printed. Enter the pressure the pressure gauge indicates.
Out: value=17 unit=bar
